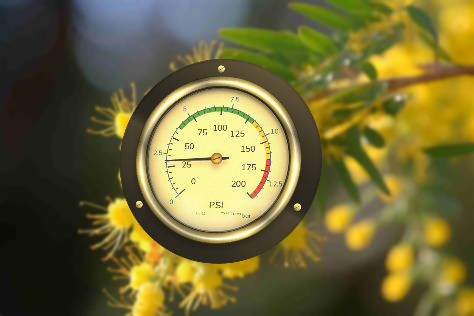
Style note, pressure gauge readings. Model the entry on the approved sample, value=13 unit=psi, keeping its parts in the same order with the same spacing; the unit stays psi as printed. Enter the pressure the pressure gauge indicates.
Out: value=30 unit=psi
